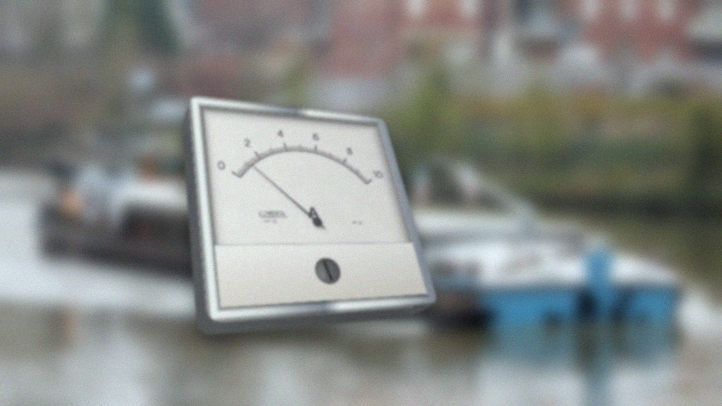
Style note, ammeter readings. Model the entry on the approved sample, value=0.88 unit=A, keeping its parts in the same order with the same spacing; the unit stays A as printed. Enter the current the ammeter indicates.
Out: value=1 unit=A
